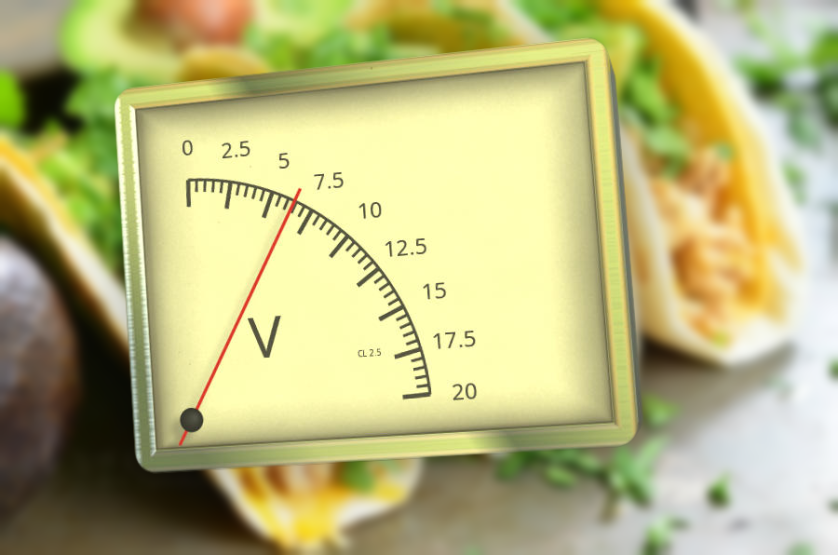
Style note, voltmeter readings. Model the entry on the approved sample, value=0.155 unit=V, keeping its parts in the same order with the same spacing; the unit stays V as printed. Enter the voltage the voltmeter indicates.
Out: value=6.5 unit=V
